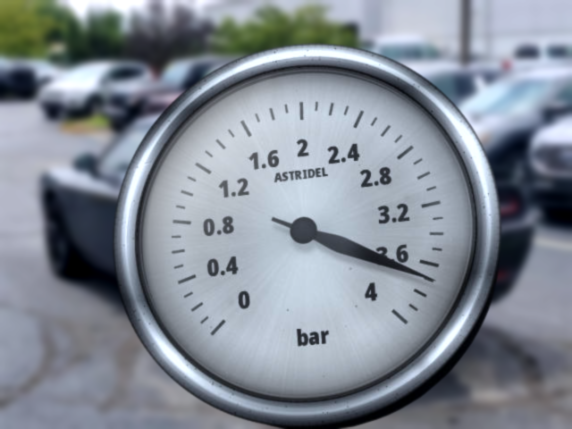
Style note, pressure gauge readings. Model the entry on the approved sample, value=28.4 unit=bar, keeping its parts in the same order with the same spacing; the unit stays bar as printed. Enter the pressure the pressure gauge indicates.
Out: value=3.7 unit=bar
